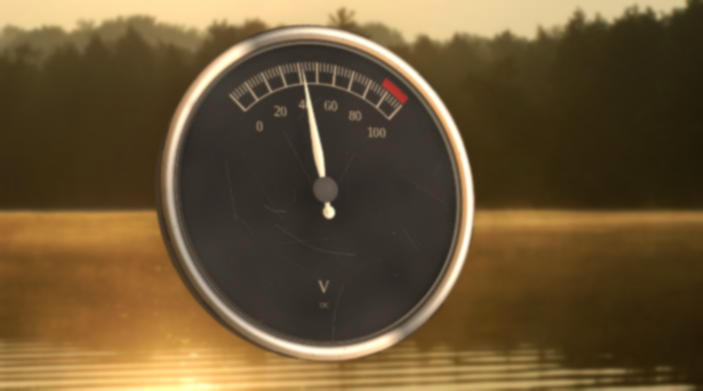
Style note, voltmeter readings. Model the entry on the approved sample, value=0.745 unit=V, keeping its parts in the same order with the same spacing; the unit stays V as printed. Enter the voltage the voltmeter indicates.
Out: value=40 unit=V
